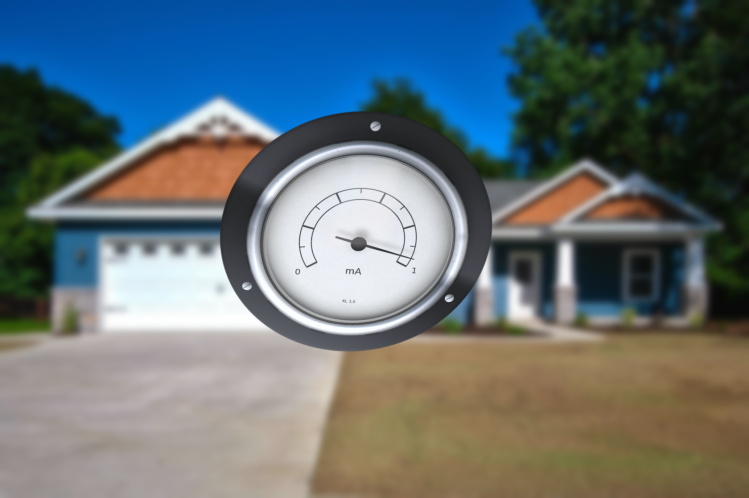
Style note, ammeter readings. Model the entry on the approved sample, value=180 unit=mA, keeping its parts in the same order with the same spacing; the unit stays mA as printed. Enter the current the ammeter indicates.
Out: value=0.95 unit=mA
